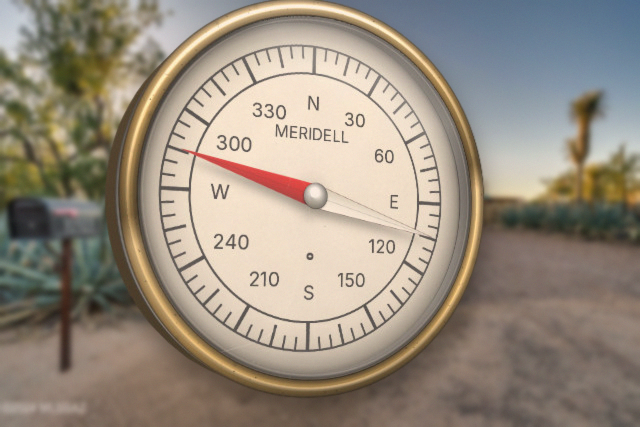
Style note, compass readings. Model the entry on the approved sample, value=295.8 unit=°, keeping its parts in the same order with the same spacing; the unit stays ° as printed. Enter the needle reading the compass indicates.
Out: value=285 unit=°
